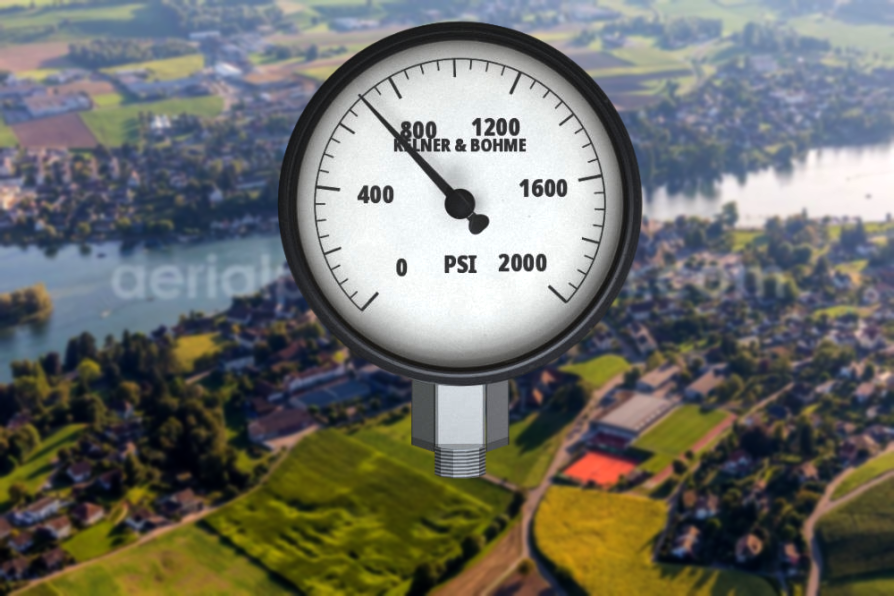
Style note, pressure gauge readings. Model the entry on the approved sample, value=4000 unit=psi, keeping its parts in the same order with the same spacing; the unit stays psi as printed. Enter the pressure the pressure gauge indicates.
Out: value=700 unit=psi
